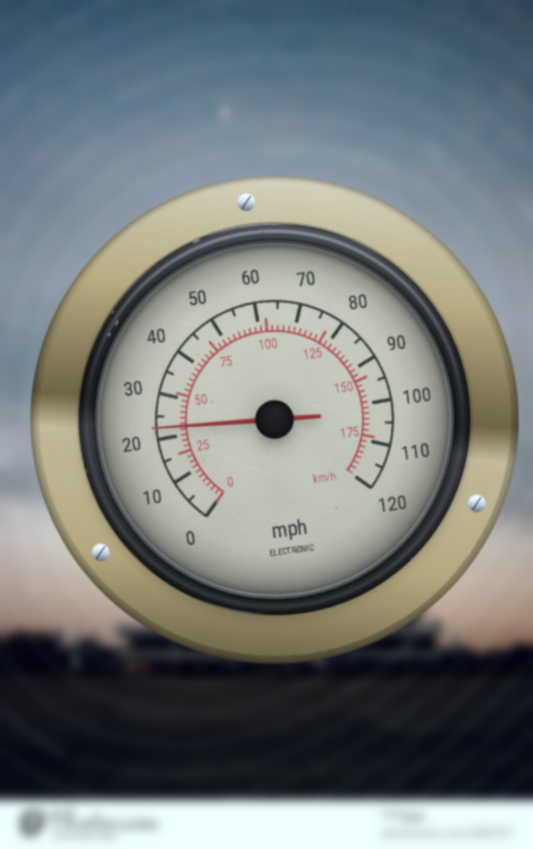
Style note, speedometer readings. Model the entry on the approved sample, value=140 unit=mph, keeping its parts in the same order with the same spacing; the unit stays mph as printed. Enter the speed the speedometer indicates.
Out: value=22.5 unit=mph
